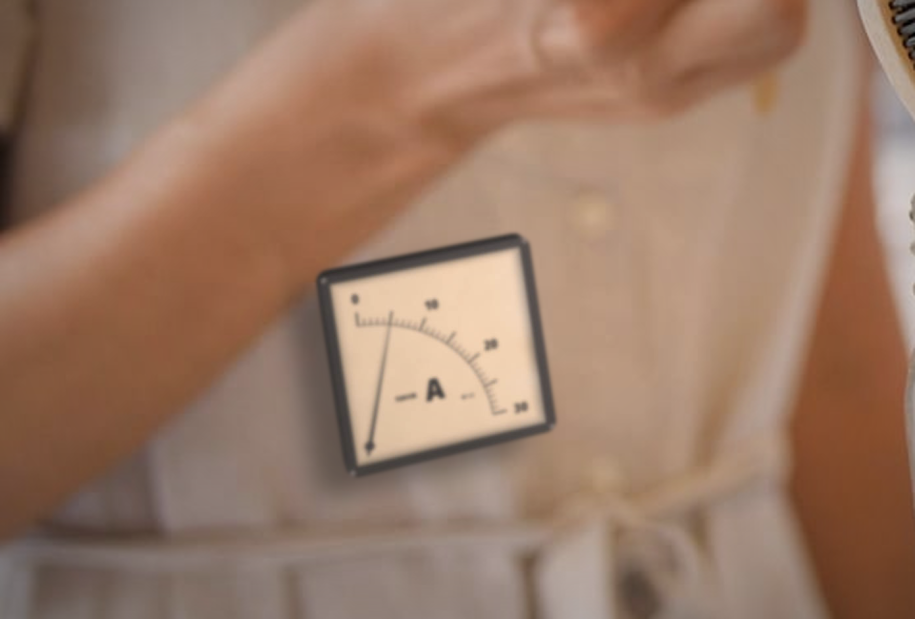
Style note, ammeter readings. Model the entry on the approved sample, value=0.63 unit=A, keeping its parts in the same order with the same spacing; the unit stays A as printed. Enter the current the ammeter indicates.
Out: value=5 unit=A
